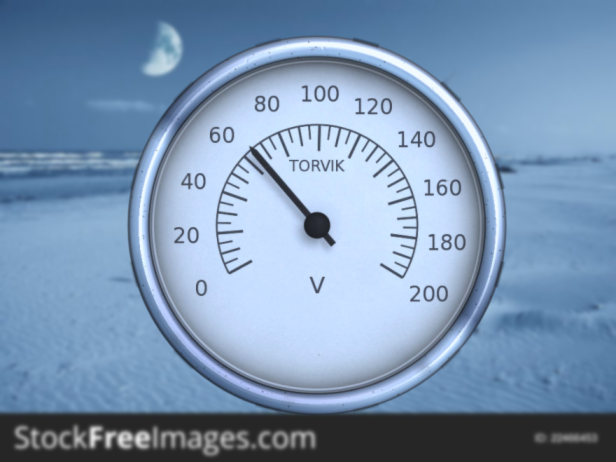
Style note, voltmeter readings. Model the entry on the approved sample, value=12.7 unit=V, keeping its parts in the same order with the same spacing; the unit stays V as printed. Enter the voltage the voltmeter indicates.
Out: value=65 unit=V
